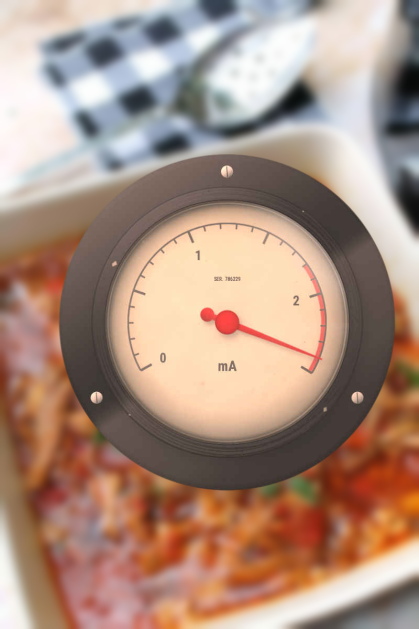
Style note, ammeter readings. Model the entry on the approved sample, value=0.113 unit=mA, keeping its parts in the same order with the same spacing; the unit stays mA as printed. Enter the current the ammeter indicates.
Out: value=2.4 unit=mA
